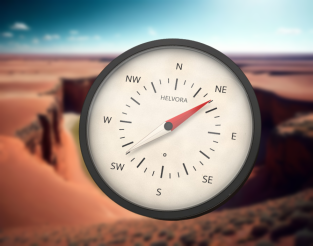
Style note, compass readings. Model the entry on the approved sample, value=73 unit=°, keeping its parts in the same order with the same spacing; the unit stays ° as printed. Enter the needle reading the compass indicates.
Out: value=50 unit=°
